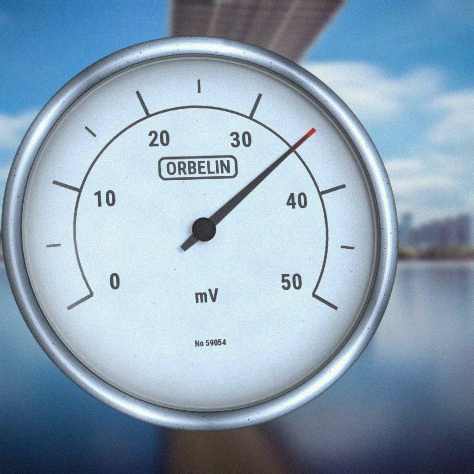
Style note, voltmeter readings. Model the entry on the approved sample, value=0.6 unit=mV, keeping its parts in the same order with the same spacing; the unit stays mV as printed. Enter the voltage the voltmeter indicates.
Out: value=35 unit=mV
